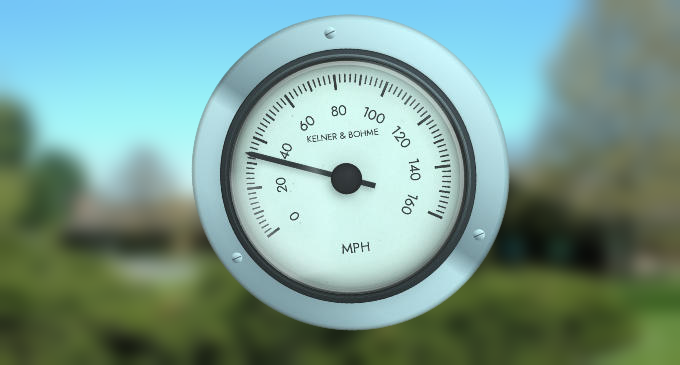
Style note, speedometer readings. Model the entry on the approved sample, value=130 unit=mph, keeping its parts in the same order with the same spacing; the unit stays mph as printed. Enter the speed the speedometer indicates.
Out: value=34 unit=mph
